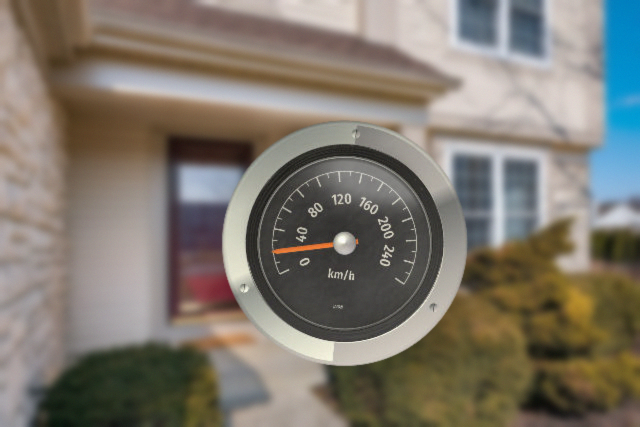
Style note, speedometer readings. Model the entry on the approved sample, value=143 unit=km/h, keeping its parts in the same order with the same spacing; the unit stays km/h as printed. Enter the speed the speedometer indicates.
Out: value=20 unit=km/h
